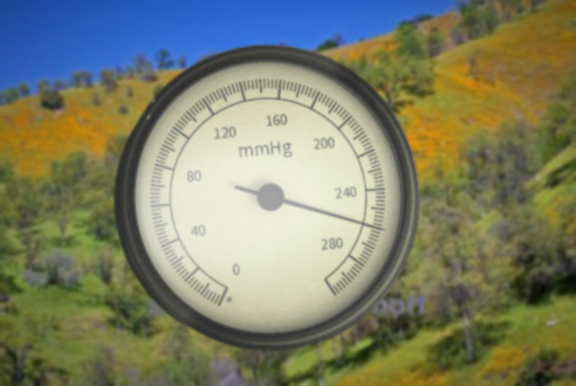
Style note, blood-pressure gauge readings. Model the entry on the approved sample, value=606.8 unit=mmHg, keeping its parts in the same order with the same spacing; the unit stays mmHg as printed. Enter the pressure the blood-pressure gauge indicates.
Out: value=260 unit=mmHg
